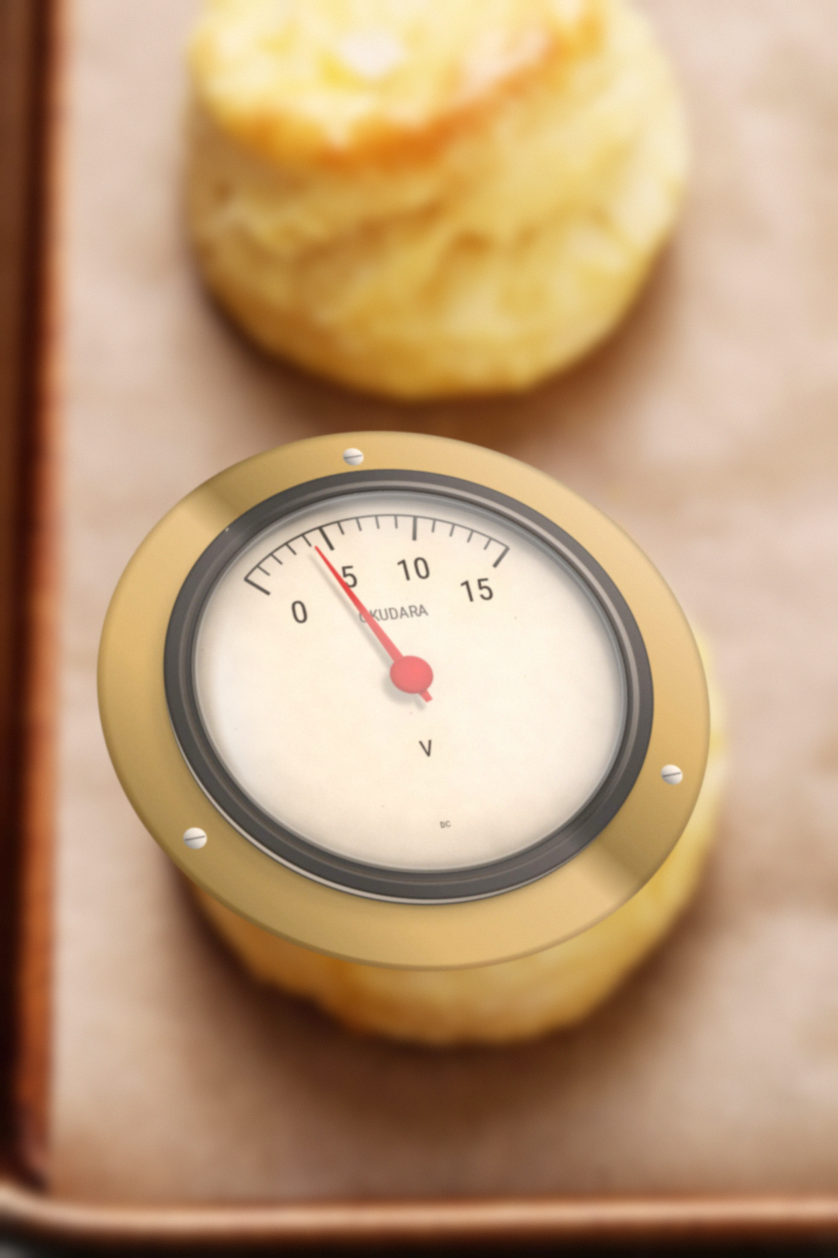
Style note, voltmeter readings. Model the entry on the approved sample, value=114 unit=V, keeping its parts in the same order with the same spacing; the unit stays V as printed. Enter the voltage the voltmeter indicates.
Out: value=4 unit=V
